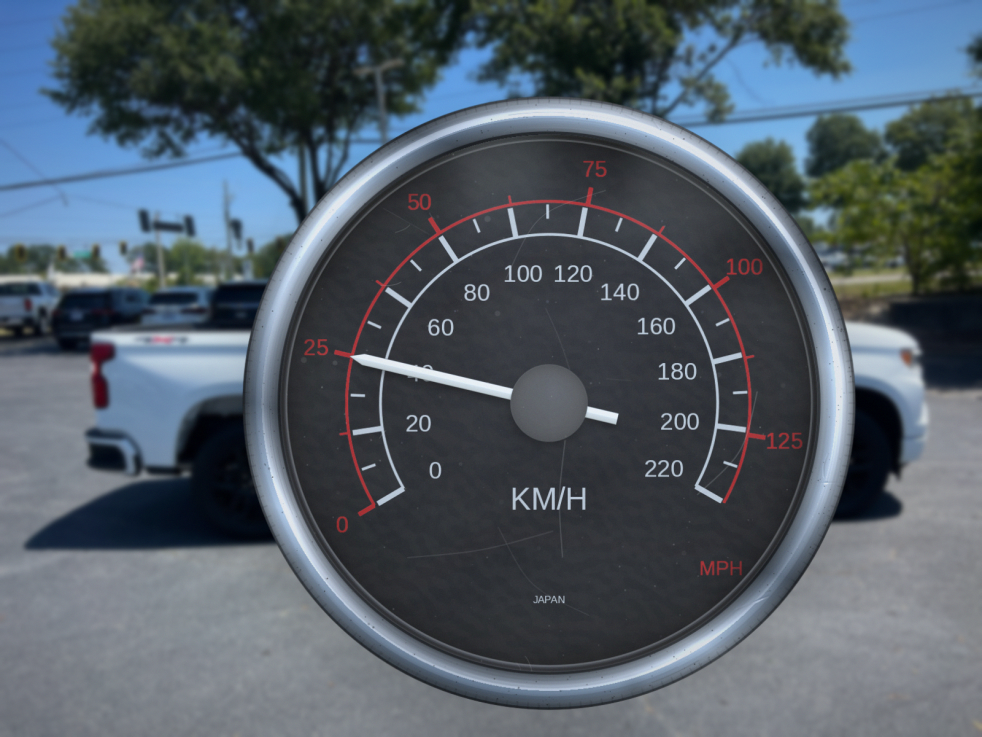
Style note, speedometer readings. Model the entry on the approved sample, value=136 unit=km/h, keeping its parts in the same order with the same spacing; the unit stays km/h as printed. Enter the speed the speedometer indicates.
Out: value=40 unit=km/h
